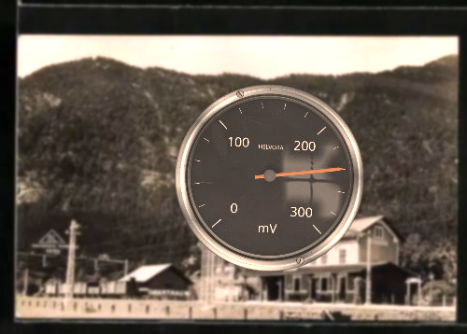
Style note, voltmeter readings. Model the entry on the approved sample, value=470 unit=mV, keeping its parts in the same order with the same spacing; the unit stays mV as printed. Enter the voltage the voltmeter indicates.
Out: value=240 unit=mV
